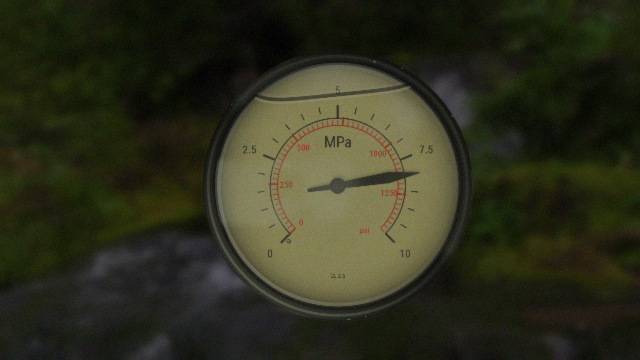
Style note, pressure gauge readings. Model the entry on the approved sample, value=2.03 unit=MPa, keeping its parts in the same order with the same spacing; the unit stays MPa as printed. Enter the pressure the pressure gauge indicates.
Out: value=8 unit=MPa
